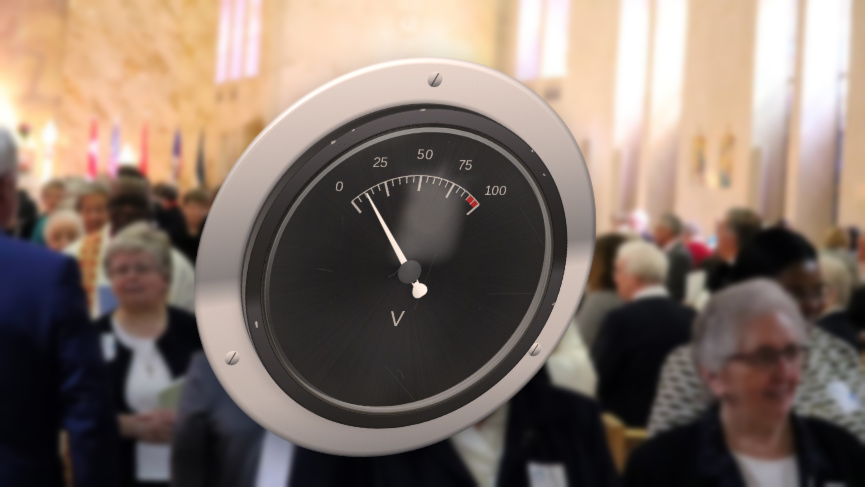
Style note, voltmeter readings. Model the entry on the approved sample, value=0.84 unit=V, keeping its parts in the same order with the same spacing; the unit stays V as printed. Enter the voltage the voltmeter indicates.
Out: value=10 unit=V
